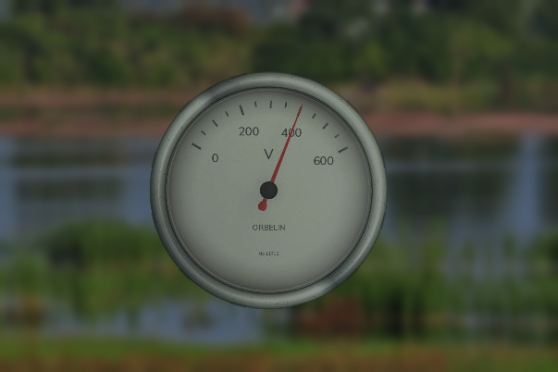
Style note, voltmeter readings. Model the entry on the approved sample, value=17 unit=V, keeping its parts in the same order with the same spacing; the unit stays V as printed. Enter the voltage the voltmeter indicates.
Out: value=400 unit=V
